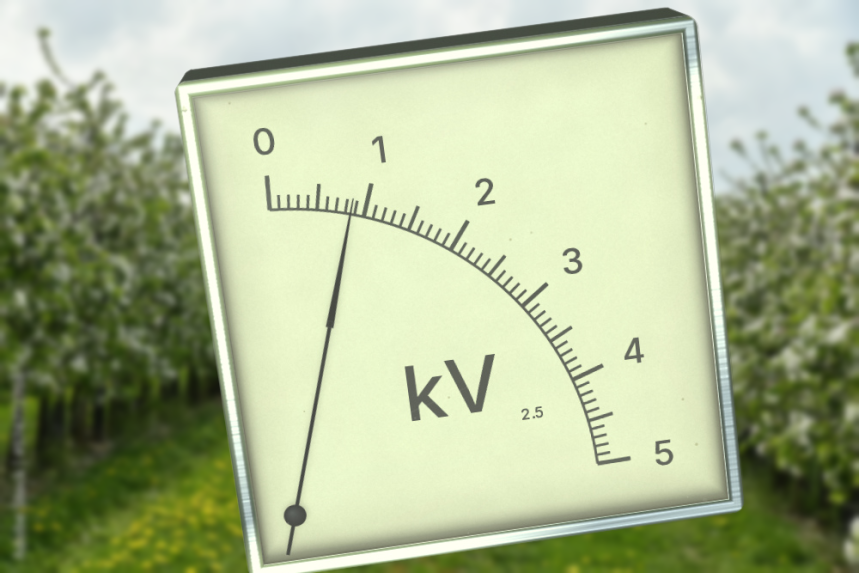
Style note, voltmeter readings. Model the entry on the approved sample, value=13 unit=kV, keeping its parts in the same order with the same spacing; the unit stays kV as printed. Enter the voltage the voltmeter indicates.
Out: value=0.85 unit=kV
